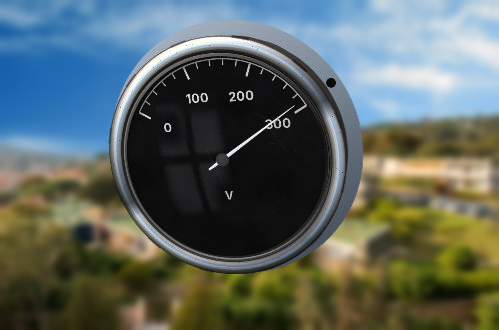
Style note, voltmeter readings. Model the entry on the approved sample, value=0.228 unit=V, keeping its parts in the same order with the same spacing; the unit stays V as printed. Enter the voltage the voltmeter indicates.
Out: value=290 unit=V
